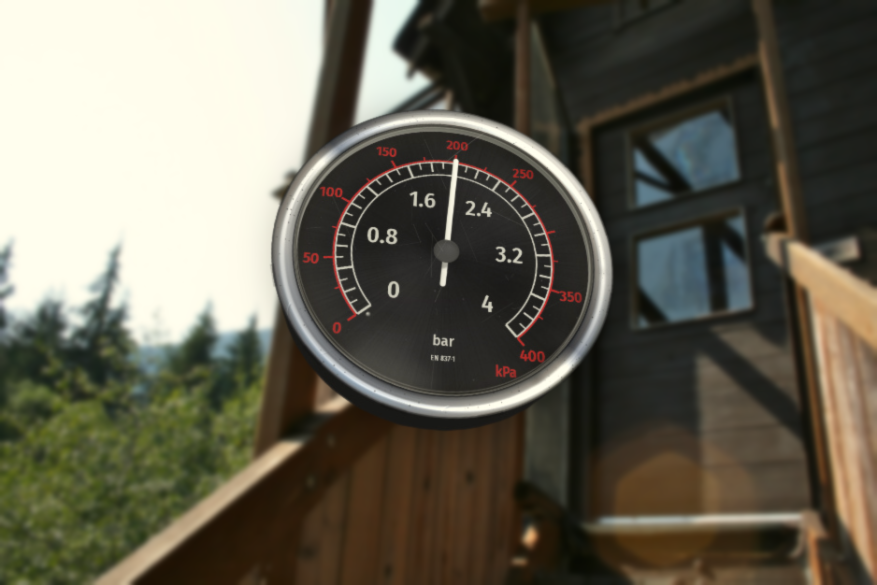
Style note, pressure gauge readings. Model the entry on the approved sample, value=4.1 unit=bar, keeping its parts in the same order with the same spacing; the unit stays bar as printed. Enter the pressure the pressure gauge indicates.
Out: value=2 unit=bar
